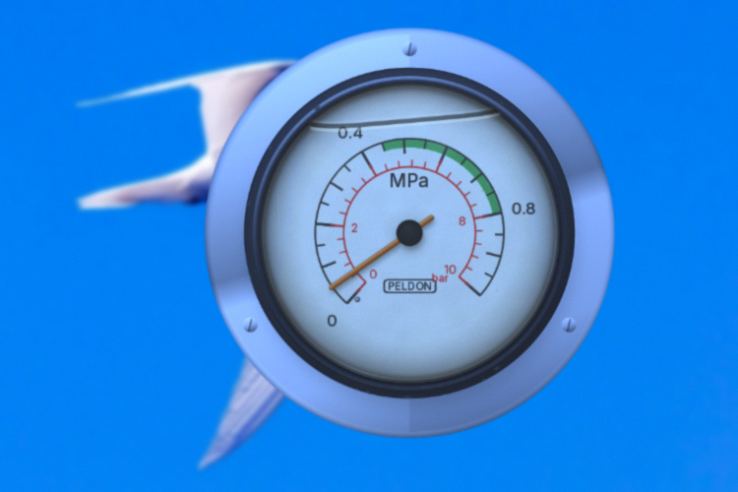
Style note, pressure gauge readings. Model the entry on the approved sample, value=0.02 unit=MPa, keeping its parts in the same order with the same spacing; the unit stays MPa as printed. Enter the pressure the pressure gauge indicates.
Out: value=0.05 unit=MPa
